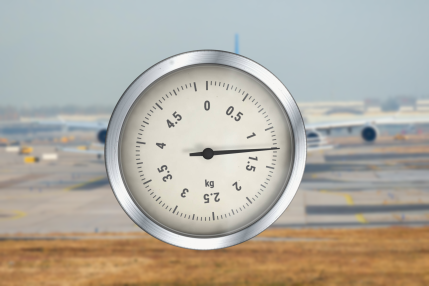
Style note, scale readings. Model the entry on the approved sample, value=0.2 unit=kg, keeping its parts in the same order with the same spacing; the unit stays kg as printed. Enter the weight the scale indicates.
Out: value=1.25 unit=kg
